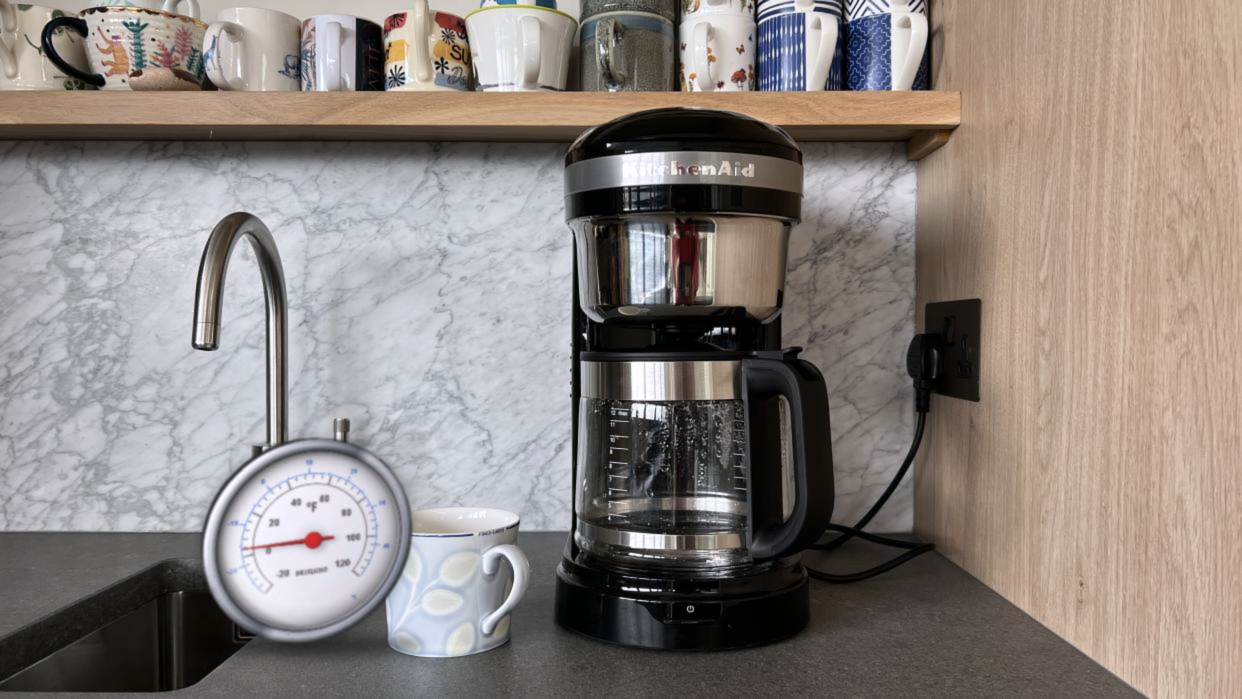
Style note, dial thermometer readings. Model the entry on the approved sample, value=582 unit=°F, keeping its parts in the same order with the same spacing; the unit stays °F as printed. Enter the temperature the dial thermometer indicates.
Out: value=4 unit=°F
